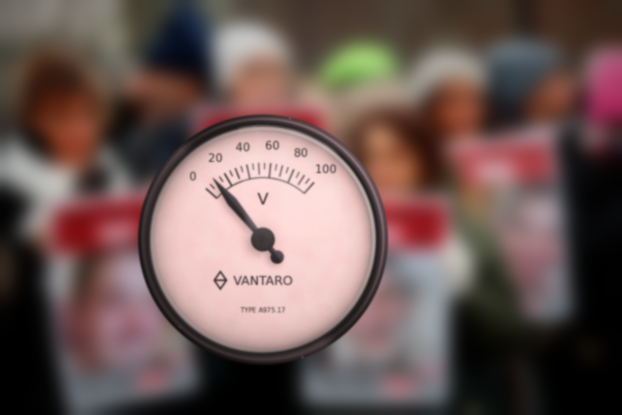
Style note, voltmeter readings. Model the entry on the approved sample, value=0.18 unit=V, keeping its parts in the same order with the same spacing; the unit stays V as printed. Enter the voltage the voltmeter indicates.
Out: value=10 unit=V
